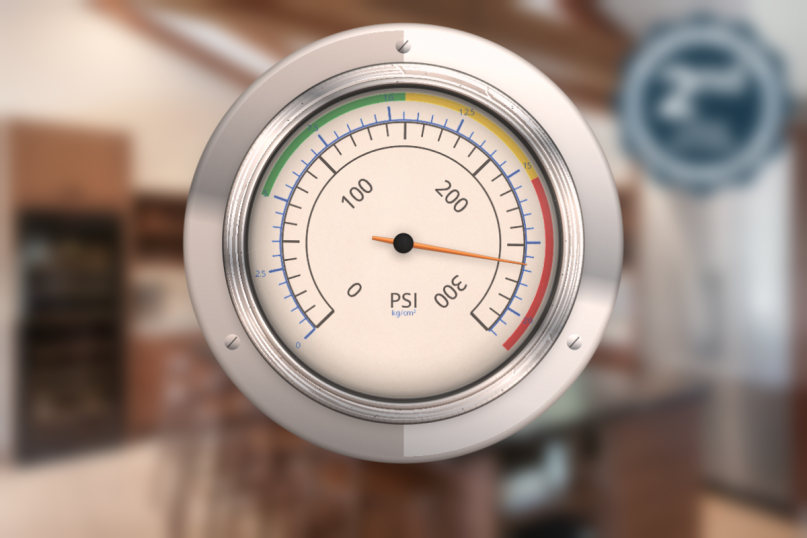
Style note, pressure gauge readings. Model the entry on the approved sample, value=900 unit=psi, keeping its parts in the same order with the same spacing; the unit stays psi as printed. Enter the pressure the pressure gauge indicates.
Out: value=260 unit=psi
